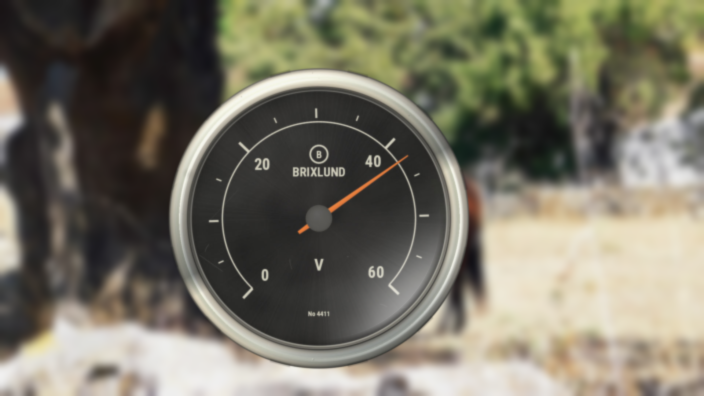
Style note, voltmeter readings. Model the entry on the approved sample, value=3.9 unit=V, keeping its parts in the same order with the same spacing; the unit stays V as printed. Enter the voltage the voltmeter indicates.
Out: value=42.5 unit=V
